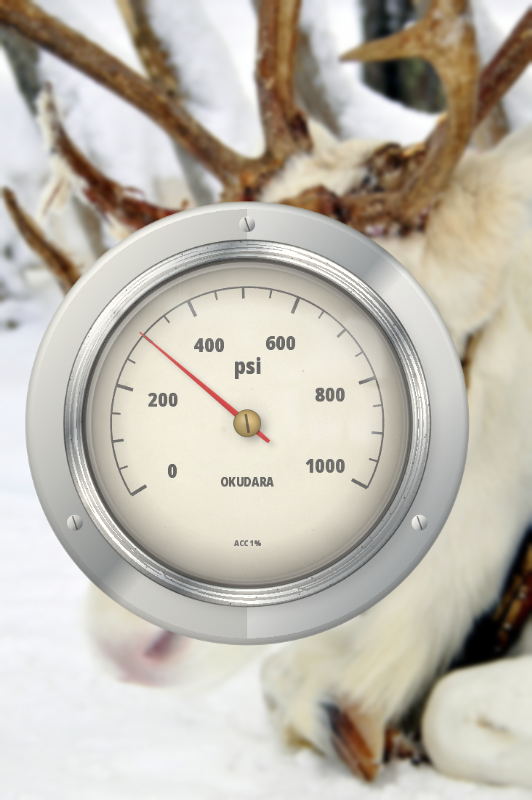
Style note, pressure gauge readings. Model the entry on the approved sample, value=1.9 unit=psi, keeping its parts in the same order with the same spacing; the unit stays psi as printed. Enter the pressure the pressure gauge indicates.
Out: value=300 unit=psi
